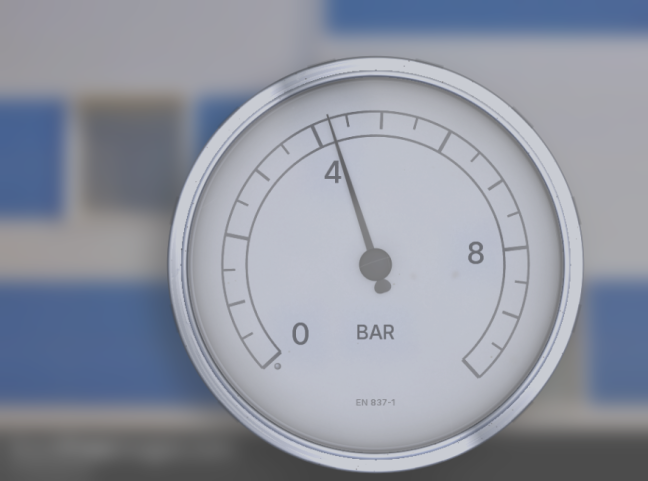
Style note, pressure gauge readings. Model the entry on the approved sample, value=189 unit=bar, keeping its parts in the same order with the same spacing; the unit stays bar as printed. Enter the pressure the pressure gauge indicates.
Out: value=4.25 unit=bar
